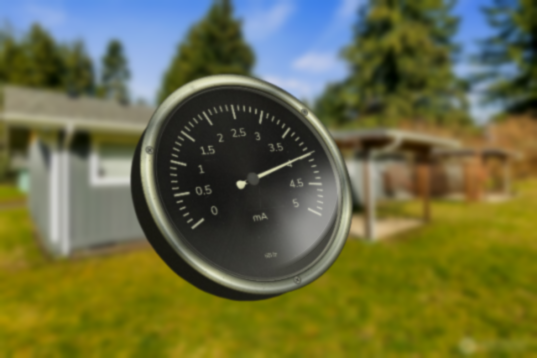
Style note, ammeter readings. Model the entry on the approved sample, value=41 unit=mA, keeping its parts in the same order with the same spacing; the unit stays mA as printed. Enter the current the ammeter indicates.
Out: value=4 unit=mA
